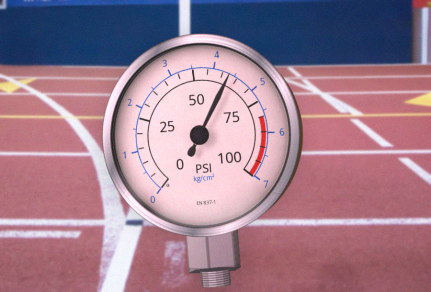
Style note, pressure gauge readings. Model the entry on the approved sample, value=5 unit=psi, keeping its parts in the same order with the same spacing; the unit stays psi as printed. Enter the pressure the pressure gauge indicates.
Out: value=62.5 unit=psi
